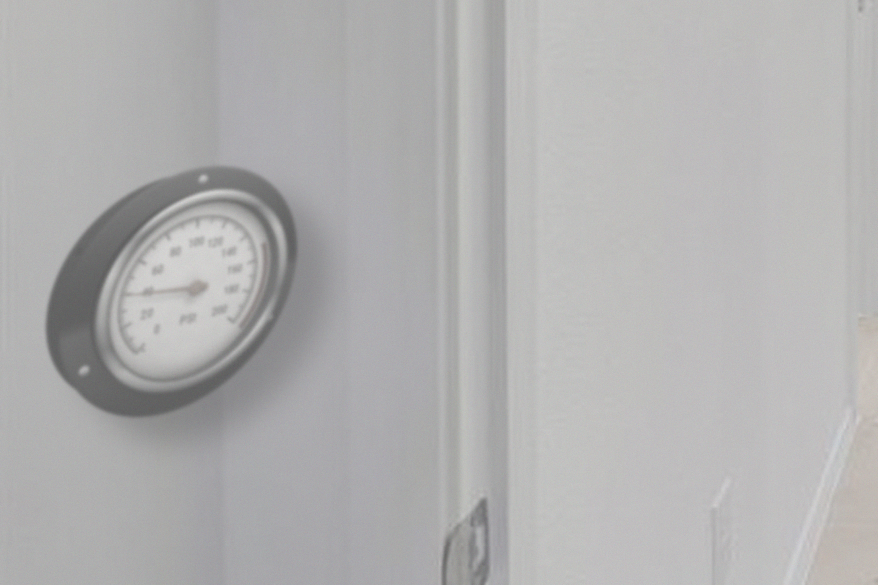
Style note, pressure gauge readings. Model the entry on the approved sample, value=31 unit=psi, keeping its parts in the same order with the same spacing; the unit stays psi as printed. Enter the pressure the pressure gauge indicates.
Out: value=40 unit=psi
